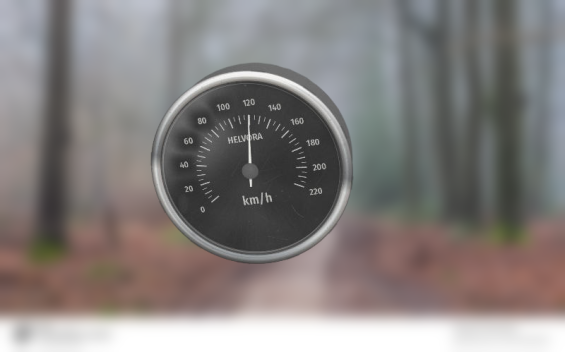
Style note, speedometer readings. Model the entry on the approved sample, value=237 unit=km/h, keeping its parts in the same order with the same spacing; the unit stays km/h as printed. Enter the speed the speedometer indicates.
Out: value=120 unit=km/h
